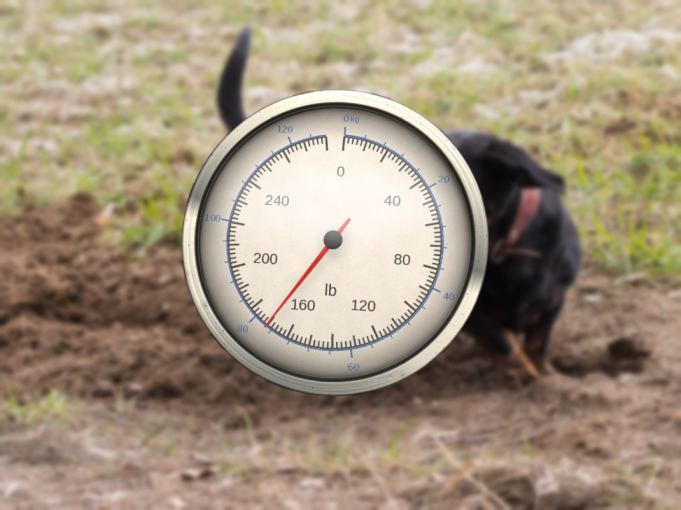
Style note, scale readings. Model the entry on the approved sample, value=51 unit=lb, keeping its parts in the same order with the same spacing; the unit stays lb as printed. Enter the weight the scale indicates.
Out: value=170 unit=lb
